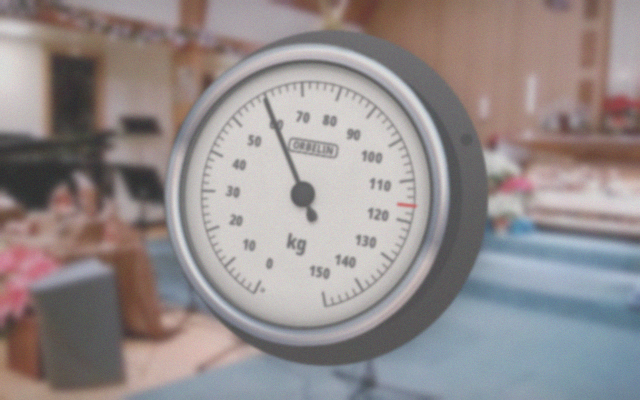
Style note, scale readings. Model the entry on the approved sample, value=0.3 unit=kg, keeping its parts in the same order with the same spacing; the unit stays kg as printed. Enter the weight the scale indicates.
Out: value=60 unit=kg
